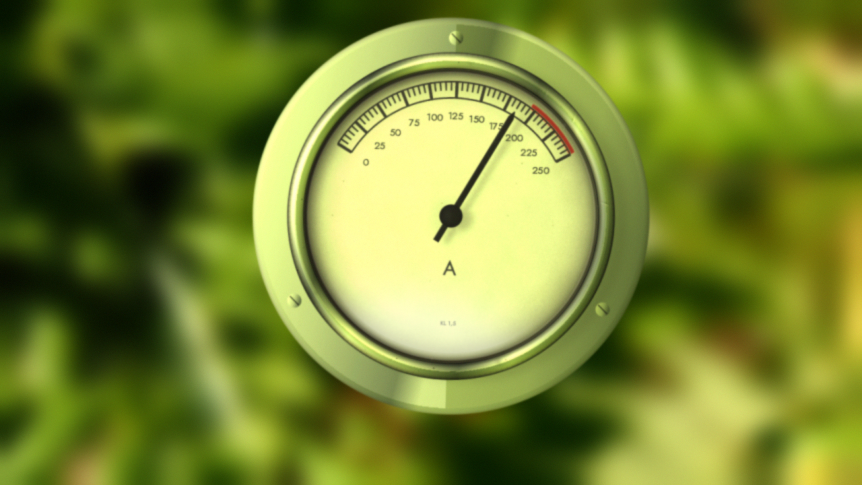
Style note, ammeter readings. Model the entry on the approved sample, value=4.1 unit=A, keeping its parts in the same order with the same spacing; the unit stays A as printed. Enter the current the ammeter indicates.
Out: value=185 unit=A
